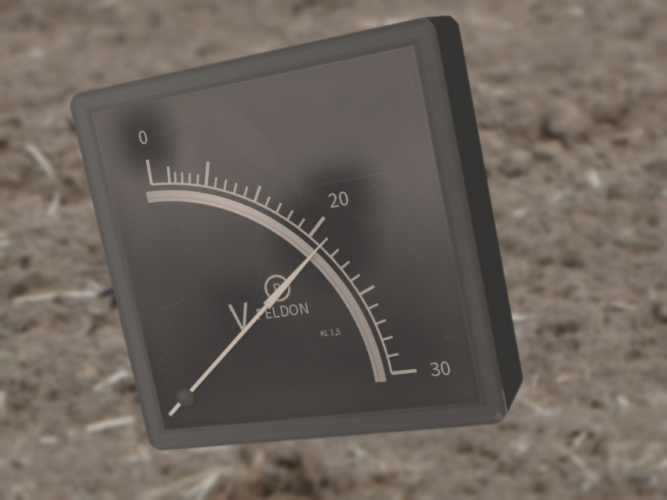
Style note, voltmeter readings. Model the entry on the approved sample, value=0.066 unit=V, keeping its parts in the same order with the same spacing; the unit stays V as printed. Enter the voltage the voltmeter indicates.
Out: value=21 unit=V
